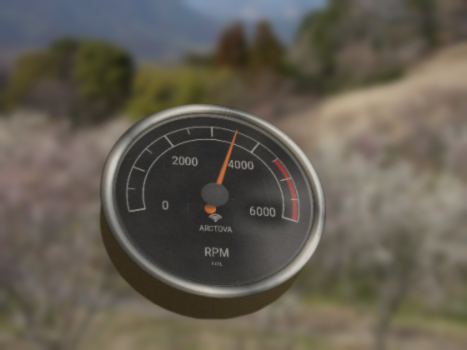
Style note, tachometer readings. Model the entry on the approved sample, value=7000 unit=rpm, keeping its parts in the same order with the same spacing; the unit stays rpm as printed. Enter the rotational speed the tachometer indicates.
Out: value=3500 unit=rpm
